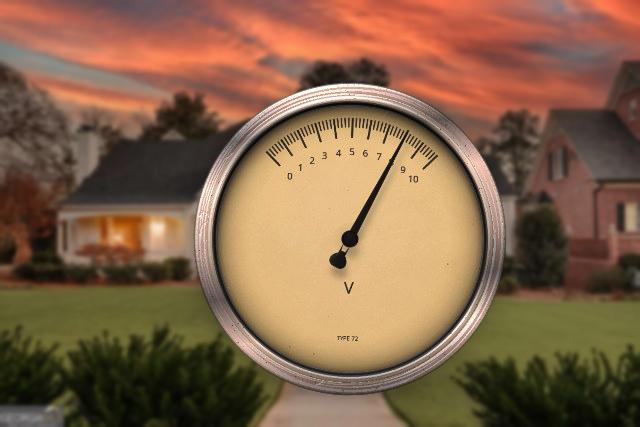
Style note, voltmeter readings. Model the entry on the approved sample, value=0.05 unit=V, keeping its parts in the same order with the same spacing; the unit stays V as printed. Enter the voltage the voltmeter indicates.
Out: value=8 unit=V
